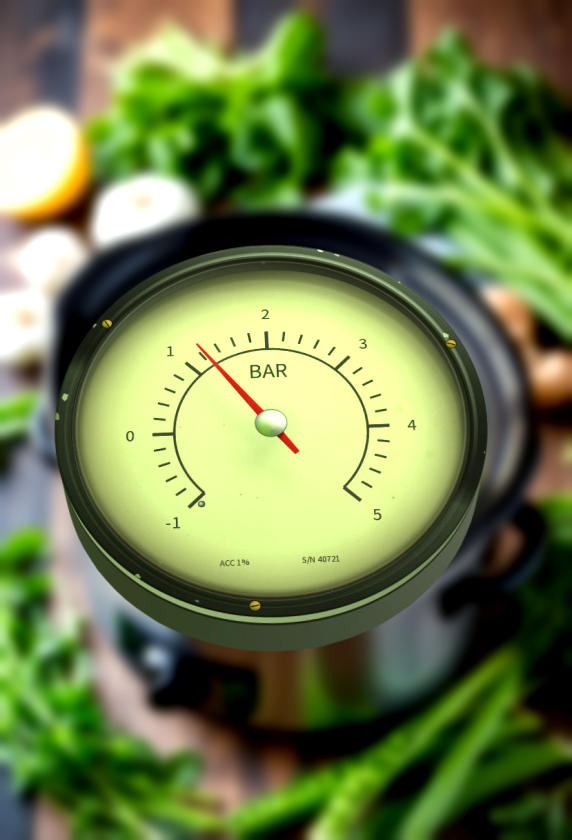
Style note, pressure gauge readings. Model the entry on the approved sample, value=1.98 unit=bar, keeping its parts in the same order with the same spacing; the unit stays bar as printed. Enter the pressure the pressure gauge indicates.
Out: value=1.2 unit=bar
